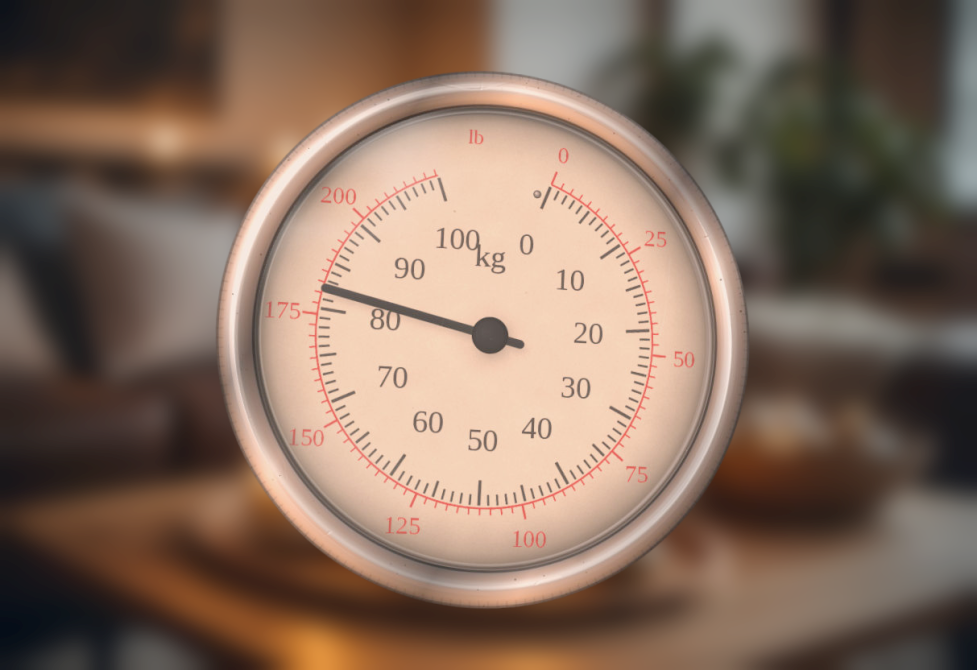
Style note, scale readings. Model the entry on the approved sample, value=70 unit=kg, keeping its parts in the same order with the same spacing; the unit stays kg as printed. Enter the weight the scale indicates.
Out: value=82 unit=kg
